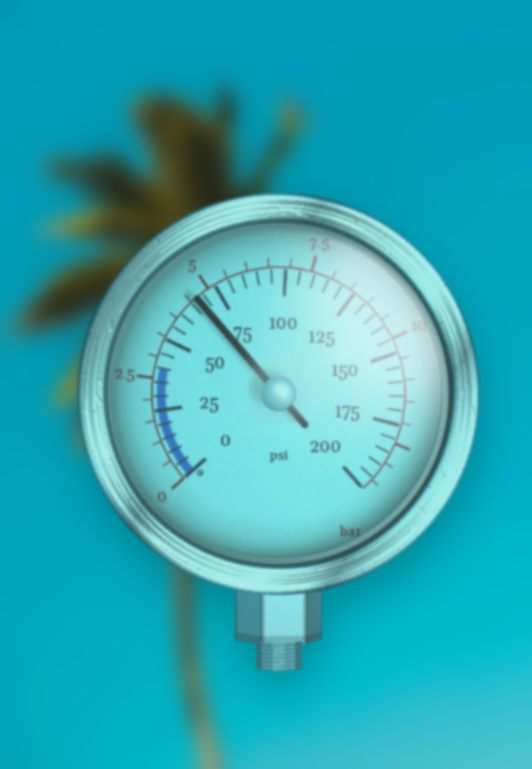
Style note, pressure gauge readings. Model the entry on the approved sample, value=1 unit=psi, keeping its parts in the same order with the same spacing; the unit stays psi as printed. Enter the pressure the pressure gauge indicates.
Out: value=67.5 unit=psi
